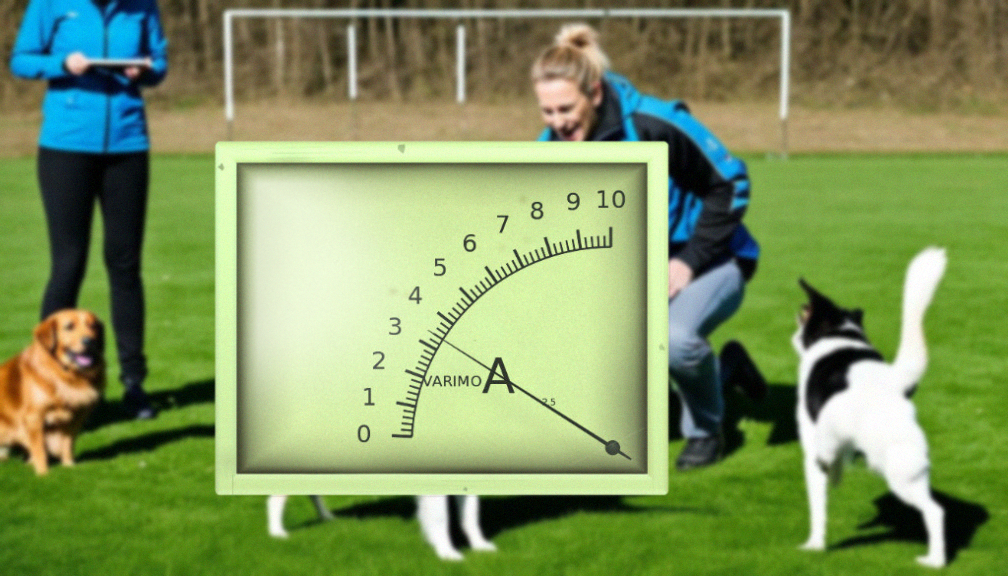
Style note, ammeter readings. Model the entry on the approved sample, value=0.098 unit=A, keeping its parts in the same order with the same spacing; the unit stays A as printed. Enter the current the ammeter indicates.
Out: value=3.4 unit=A
